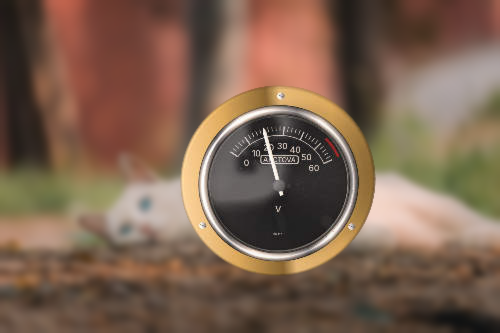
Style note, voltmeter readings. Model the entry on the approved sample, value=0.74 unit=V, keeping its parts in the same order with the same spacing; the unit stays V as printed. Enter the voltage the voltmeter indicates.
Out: value=20 unit=V
